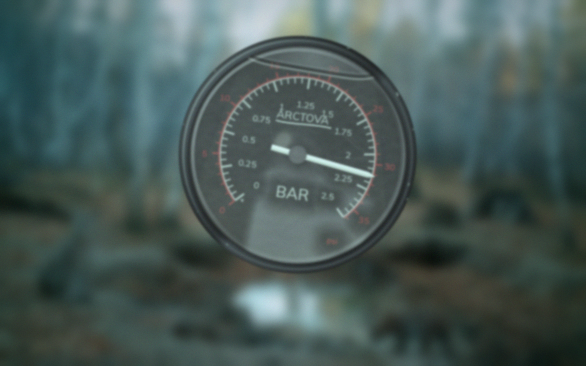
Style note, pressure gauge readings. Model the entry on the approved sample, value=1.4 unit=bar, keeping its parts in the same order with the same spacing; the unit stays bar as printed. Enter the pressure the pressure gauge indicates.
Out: value=2.15 unit=bar
